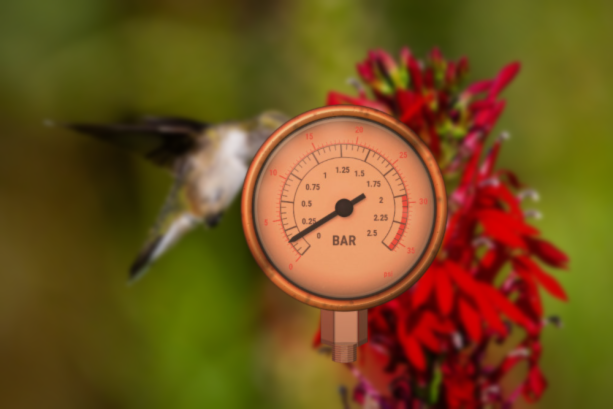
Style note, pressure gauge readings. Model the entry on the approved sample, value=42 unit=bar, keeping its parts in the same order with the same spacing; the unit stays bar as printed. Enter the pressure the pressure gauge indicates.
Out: value=0.15 unit=bar
